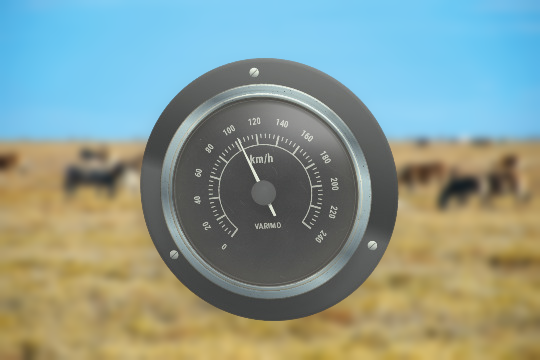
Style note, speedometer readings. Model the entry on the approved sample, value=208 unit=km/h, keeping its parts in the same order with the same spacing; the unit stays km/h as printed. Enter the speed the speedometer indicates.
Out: value=104 unit=km/h
